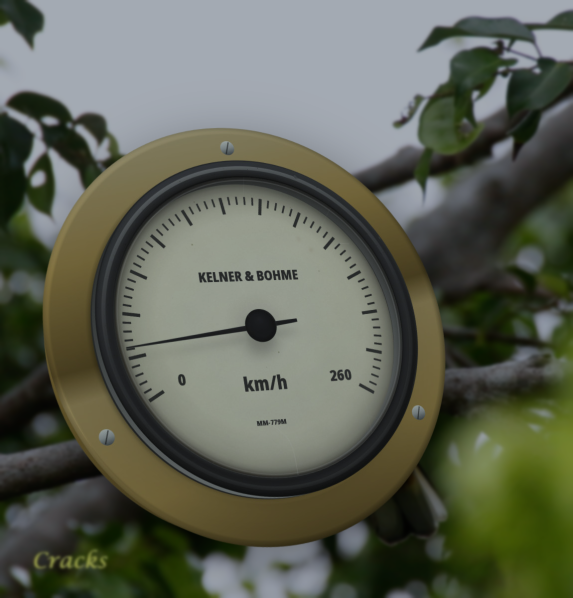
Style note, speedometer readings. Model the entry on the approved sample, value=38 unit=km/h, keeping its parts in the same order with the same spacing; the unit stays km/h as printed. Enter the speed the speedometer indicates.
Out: value=24 unit=km/h
